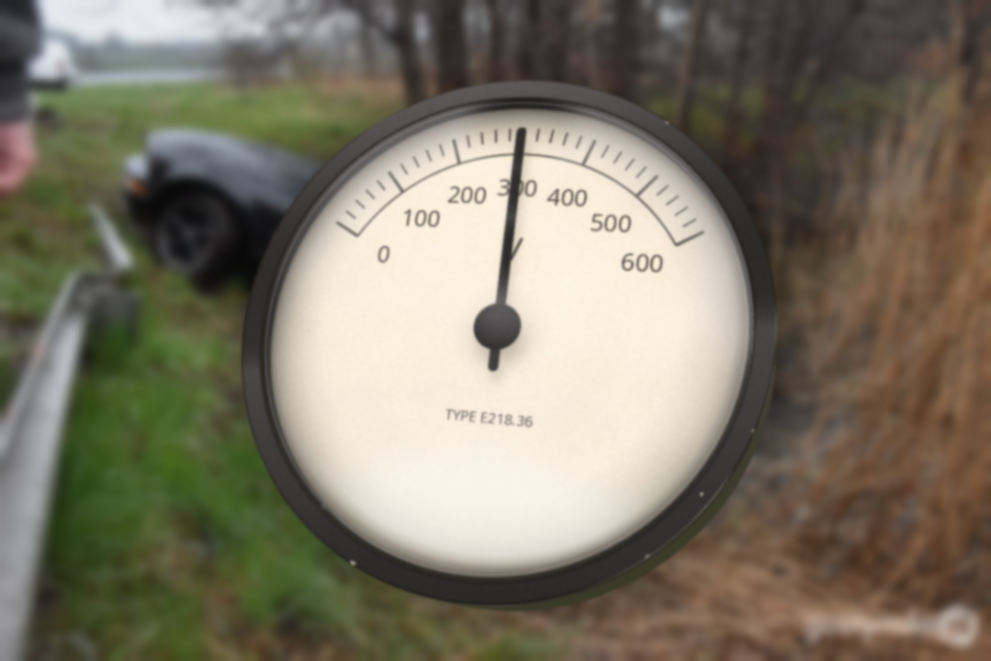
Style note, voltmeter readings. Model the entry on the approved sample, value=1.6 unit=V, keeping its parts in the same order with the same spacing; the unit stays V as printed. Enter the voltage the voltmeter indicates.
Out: value=300 unit=V
